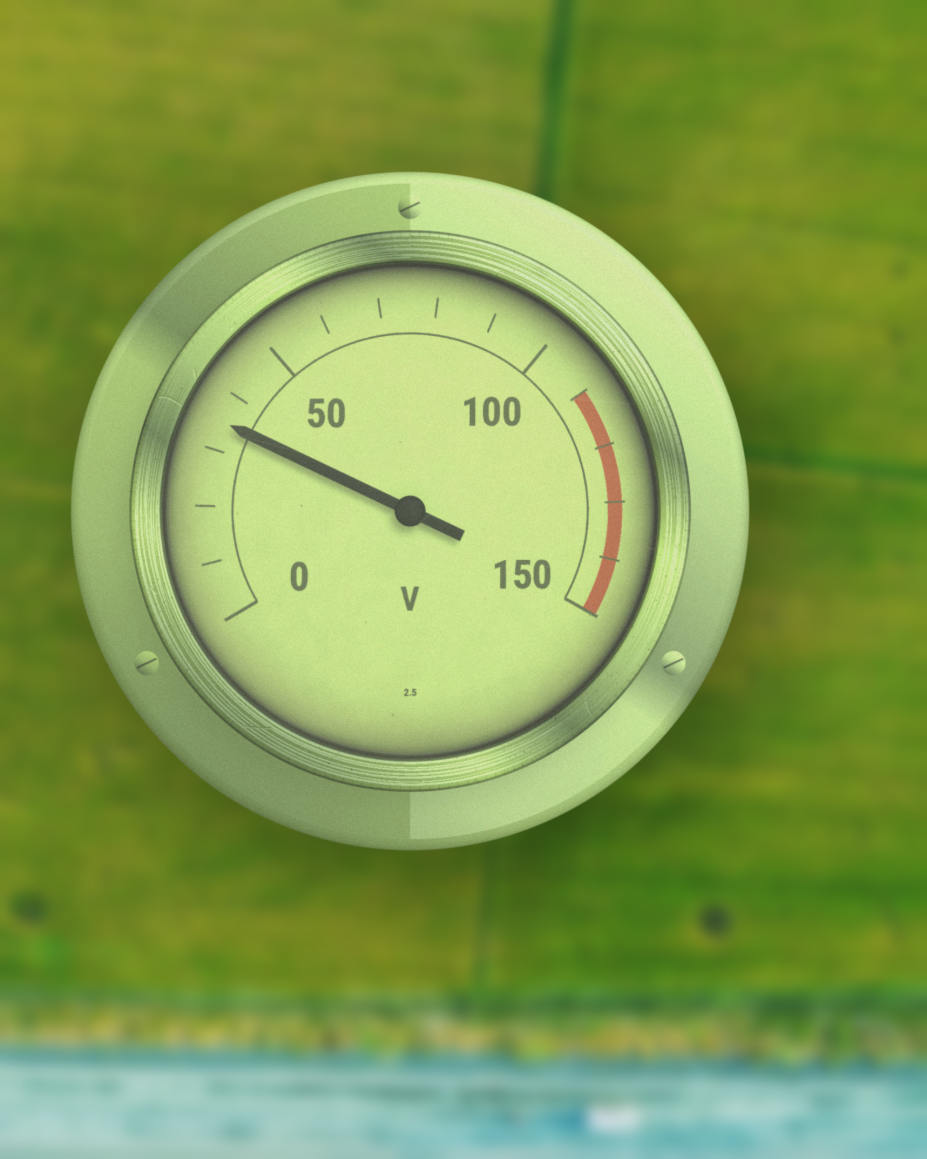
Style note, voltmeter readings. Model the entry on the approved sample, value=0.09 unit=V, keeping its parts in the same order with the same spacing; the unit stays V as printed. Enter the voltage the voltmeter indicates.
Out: value=35 unit=V
